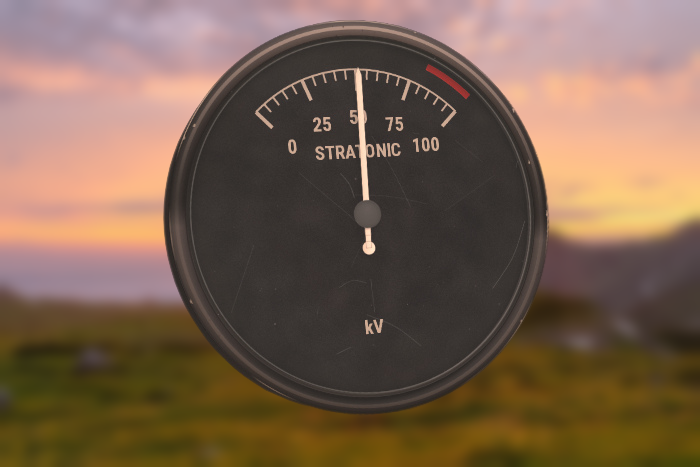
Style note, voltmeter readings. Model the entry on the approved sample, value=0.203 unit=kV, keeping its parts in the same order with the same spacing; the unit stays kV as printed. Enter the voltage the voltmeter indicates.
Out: value=50 unit=kV
